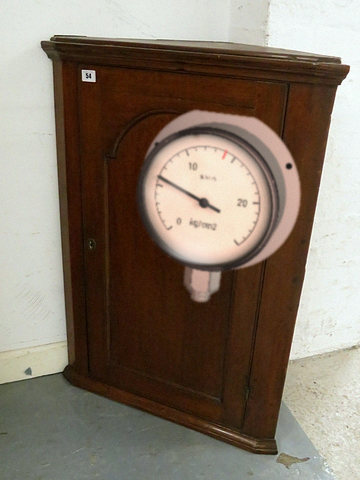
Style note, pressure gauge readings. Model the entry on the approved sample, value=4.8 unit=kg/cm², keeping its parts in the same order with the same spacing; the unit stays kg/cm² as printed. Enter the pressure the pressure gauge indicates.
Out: value=6 unit=kg/cm²
